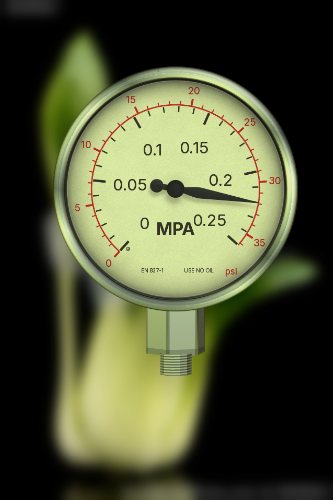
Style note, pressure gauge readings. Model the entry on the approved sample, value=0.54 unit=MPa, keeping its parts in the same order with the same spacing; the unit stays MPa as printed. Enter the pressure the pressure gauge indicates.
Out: value=0.22 unit=MPa
